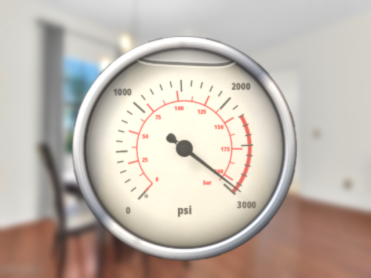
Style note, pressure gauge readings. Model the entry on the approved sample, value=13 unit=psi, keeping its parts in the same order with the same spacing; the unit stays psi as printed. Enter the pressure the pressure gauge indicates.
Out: value=2950 unit=psi
